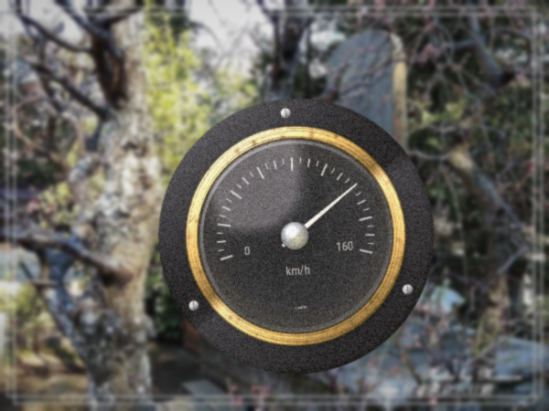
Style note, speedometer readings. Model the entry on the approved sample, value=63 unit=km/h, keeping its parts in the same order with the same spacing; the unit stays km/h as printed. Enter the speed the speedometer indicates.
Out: value=120 unit=km/h
